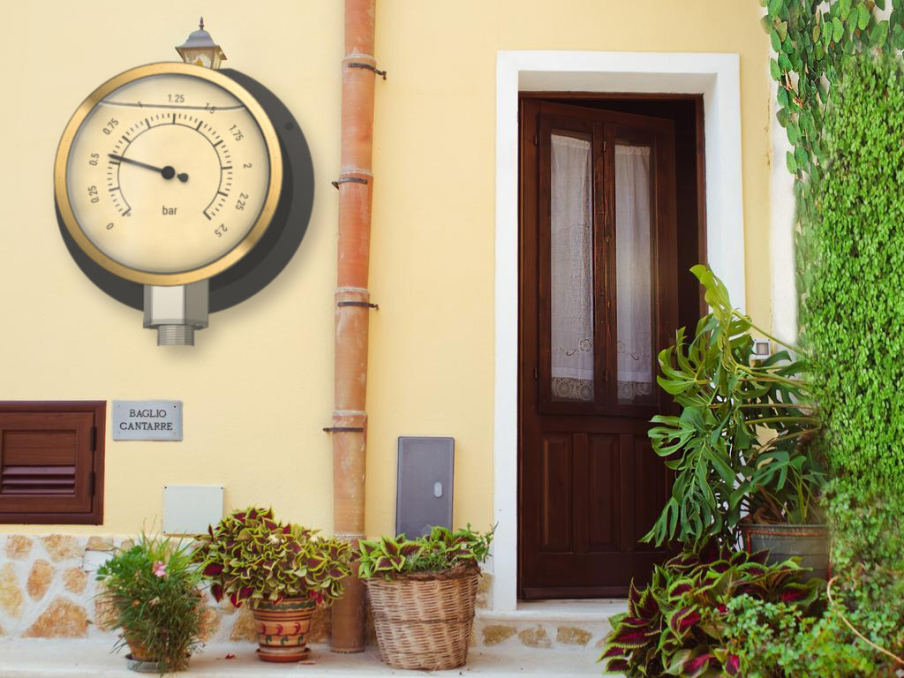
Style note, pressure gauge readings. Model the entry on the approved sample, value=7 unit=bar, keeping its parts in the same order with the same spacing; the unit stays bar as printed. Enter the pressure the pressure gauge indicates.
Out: value=0.55 unit=bar
